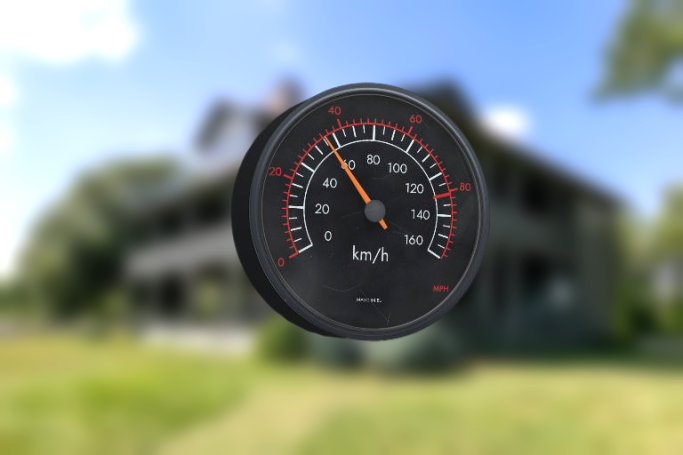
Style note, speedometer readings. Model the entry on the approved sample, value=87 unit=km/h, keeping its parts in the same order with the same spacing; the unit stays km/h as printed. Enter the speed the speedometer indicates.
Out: value=55 unit=km/h
